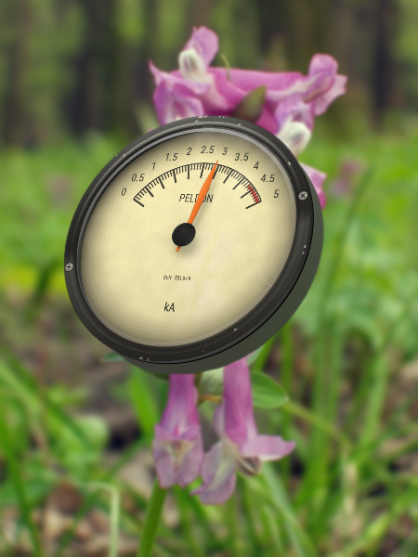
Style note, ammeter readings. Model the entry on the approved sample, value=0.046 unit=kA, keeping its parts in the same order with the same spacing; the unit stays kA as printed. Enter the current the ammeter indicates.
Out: value=3 unit=kA
